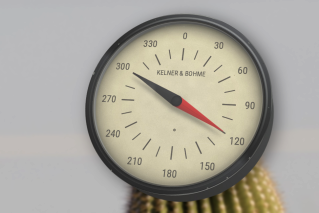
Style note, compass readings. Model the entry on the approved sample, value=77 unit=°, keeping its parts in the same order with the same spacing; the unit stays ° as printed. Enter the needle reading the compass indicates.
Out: value=120 unit=°
